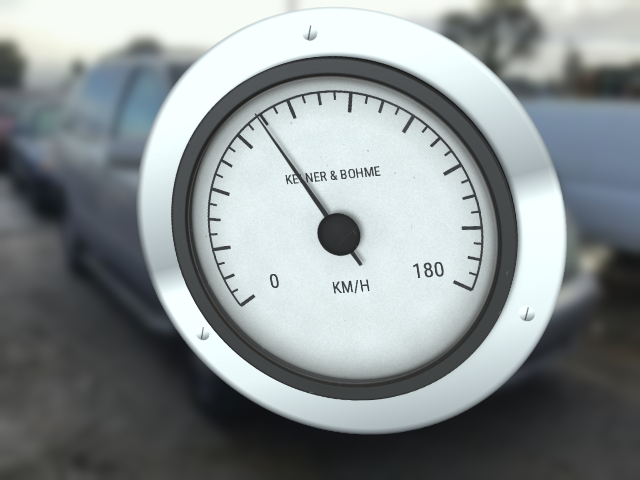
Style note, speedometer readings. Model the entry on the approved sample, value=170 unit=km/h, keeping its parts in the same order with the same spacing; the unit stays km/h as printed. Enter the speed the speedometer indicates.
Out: value=70 unit=km/h
